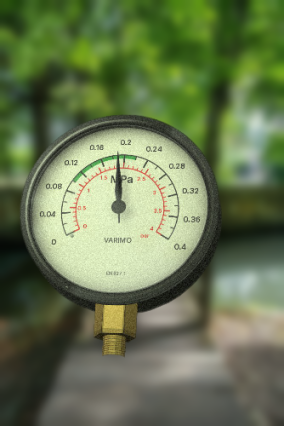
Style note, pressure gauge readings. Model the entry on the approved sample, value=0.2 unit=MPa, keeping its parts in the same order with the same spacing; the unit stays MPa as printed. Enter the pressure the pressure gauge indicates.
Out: value=0.19 unit=MPa
